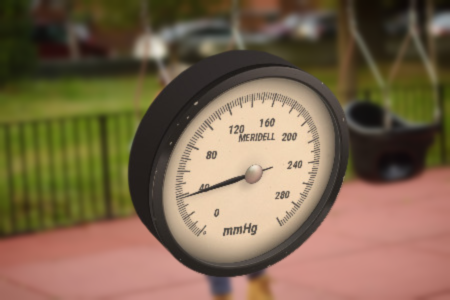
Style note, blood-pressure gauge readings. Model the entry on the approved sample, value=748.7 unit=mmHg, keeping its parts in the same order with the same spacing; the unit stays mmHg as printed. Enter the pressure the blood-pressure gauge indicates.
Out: value=40 unit=mmHg
